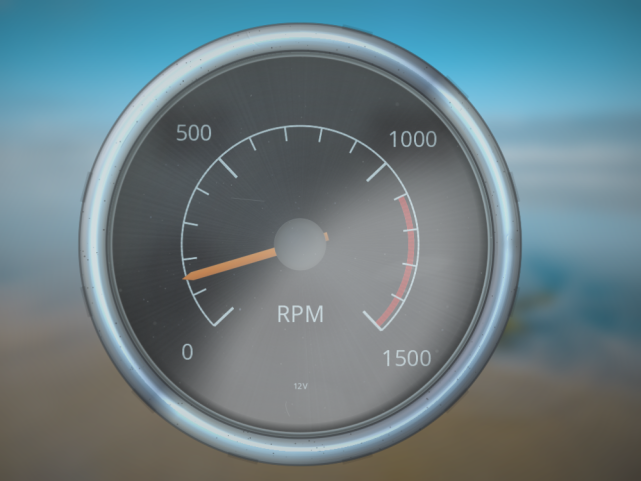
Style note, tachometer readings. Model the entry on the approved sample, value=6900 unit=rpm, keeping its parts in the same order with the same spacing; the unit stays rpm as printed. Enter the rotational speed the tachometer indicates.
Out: value=150 unit=rpm
